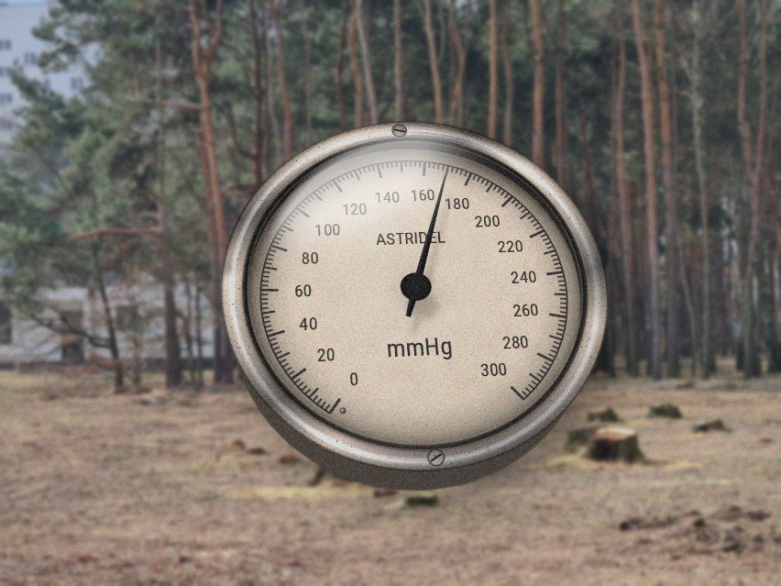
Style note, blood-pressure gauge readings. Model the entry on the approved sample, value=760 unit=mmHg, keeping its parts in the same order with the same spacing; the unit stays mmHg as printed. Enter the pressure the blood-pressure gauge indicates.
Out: value=170 unit=mmHg
